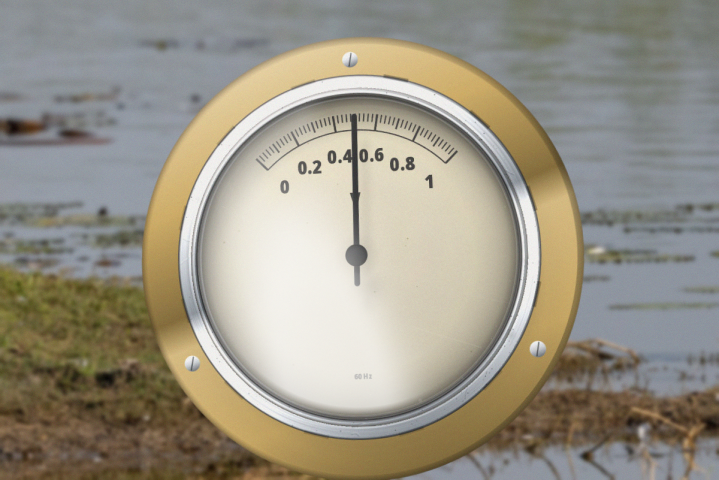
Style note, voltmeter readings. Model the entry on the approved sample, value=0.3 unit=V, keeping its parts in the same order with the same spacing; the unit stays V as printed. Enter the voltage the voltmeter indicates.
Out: value=0.5 unit=V
